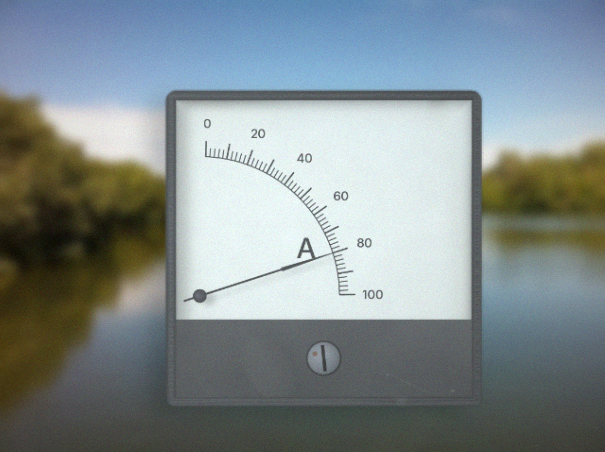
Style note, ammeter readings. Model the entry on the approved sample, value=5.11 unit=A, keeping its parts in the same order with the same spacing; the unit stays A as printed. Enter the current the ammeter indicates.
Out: value=80 unit=A
